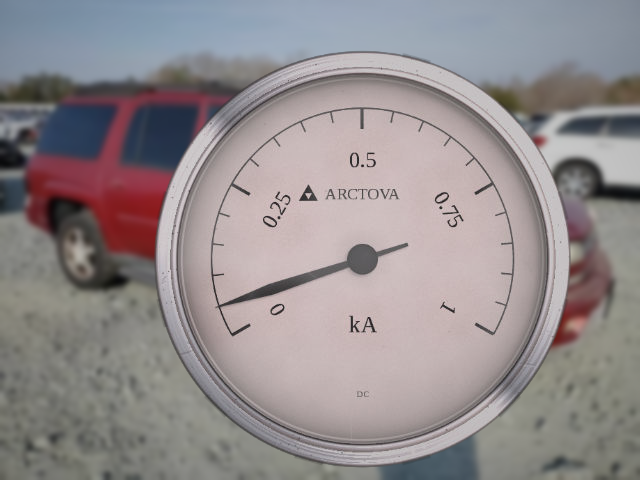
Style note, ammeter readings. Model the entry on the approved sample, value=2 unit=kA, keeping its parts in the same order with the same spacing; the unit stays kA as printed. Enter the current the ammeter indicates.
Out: value=0.05 unit=kA
